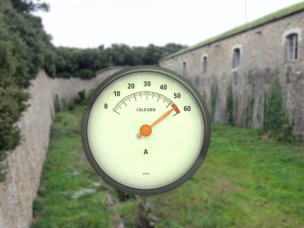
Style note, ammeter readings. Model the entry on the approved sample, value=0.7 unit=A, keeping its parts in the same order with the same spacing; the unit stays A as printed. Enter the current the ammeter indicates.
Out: value=55 unit=A
